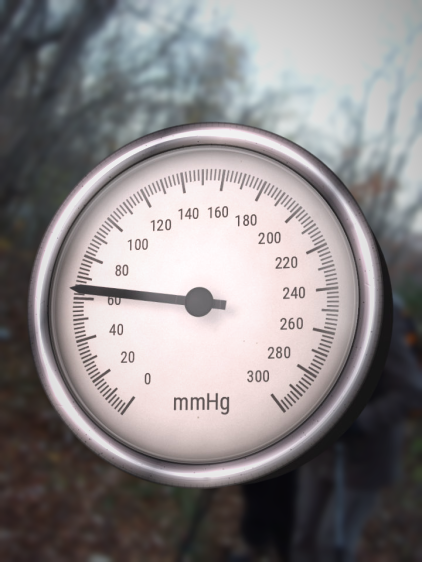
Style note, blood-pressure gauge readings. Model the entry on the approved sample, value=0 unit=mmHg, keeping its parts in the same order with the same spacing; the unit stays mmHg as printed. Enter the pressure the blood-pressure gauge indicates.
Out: value=64 unit=mmHg
